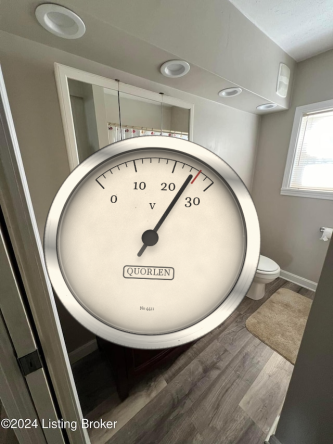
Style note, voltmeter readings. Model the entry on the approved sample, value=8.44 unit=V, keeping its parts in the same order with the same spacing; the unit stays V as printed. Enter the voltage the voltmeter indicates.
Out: value=25 unit=V
